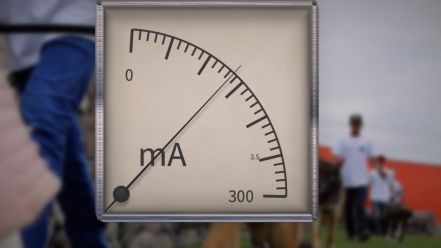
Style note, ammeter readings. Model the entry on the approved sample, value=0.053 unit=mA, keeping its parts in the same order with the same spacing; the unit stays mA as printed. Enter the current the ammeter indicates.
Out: value=135 unit=mA
